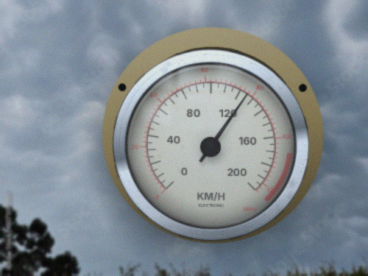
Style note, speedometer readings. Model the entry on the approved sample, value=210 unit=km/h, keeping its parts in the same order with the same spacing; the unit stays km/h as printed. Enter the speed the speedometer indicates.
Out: value=125 unit=km/h
